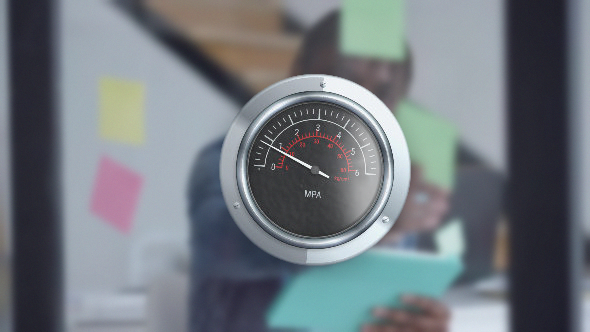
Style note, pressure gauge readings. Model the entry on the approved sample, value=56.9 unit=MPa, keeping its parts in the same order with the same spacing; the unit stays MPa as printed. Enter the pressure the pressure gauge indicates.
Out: value=0.8 unit=MPa
